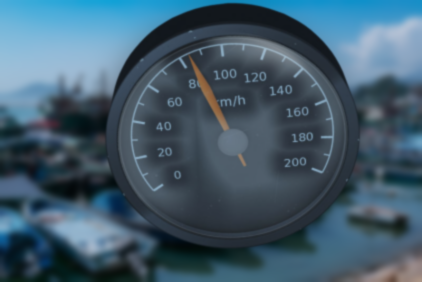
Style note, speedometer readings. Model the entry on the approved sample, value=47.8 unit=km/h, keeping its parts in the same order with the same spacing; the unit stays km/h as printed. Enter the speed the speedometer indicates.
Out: value=85 unit=km/h
